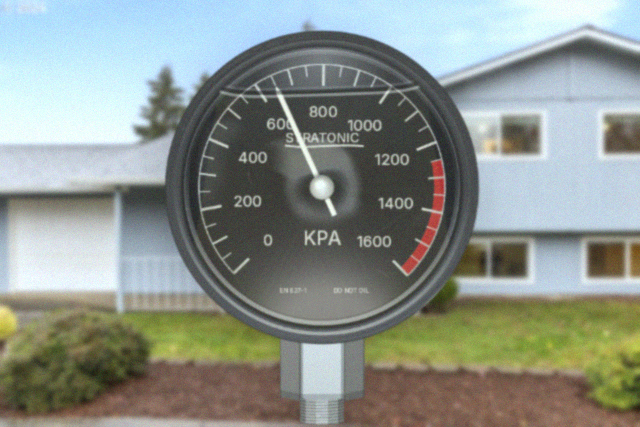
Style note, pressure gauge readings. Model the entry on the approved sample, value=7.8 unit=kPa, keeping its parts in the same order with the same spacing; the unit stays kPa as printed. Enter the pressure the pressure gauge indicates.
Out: value=650 unit=kPa
